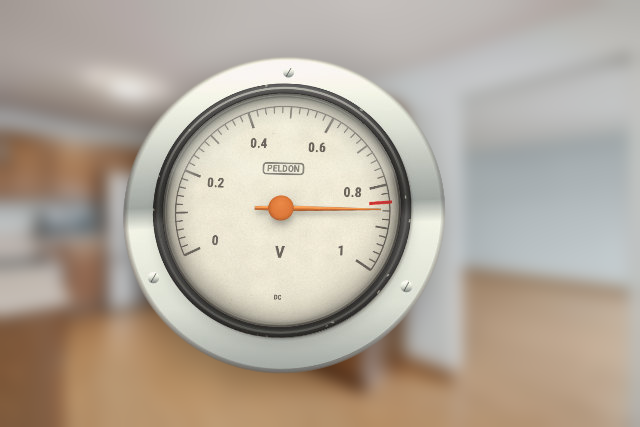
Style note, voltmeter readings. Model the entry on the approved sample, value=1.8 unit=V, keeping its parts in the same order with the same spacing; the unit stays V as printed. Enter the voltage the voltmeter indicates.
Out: value=0.86 unit=V
